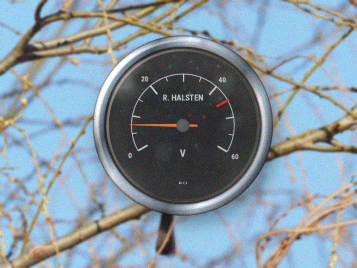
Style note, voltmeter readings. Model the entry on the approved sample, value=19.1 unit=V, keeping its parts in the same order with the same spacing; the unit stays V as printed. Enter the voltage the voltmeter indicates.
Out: value=7.5 unit=V
